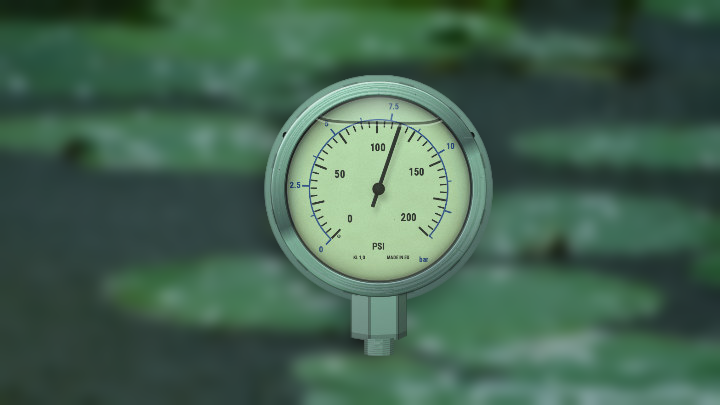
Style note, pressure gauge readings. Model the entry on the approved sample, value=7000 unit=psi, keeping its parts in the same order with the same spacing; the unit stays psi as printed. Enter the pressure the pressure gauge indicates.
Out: value=115 unit=psi
